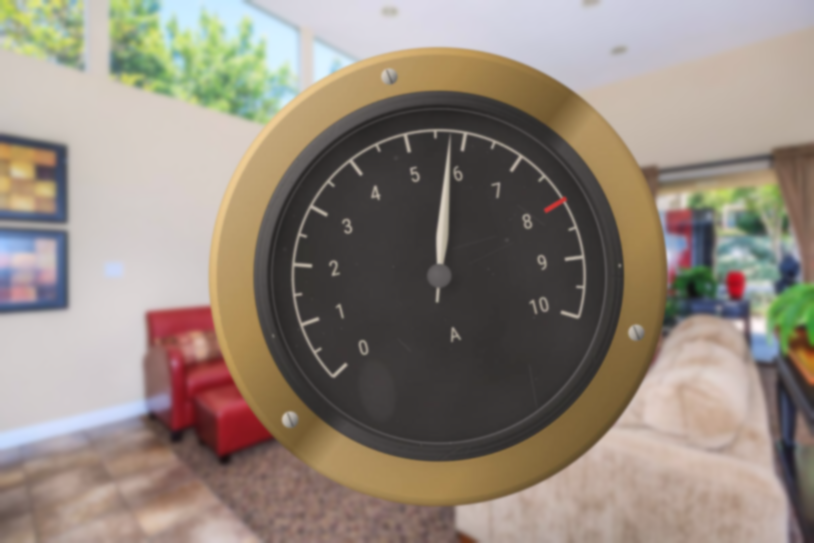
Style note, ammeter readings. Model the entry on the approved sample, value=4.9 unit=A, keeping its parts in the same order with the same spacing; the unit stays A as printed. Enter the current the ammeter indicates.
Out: value=5.75 unit=A
